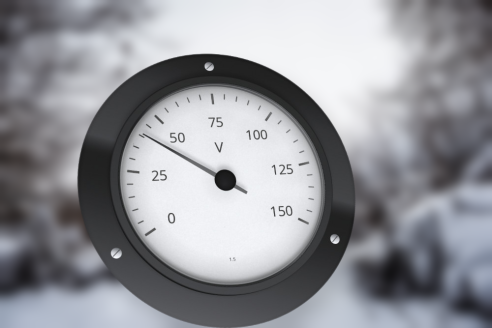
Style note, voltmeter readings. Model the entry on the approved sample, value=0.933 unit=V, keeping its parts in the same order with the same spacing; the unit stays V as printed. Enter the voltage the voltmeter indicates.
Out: value=40 unit=V
